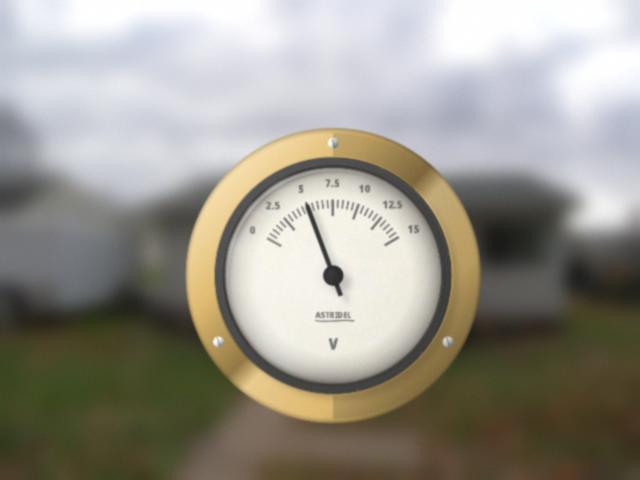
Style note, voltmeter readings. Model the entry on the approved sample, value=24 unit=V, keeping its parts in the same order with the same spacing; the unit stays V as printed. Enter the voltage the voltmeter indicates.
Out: value=5 unit=V
